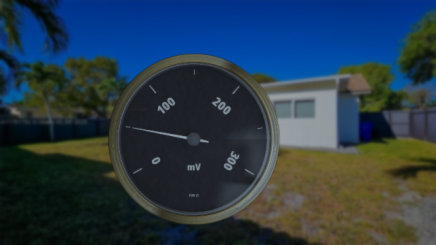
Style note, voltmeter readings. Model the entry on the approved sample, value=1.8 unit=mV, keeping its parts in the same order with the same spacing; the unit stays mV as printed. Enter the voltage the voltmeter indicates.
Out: value=50 unit=mV
